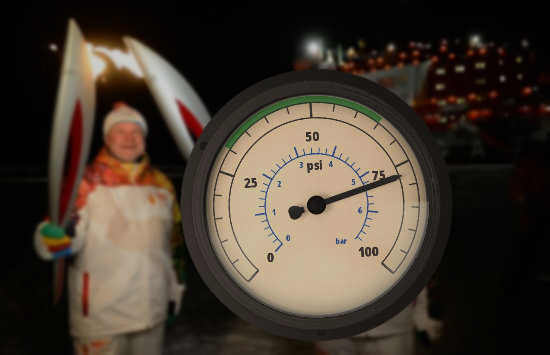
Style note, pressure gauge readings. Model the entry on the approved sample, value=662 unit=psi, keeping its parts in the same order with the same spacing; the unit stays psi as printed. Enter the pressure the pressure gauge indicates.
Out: value=77.5 unit=psi
